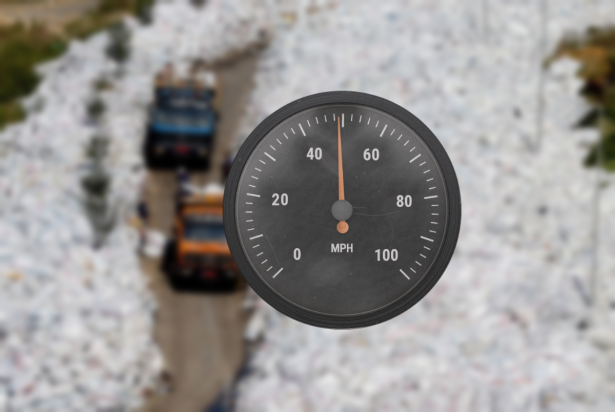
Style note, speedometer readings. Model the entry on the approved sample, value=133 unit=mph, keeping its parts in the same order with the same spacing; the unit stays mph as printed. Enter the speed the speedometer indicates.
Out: value=49 unit=mph
